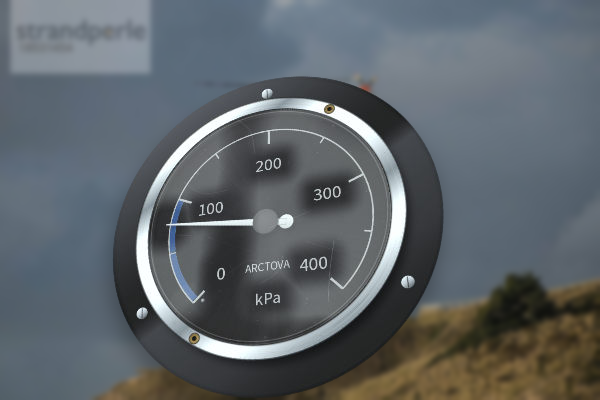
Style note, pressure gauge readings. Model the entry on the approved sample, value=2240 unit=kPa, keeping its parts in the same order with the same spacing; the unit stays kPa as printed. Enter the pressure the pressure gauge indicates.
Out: value=75 unit=kPa
